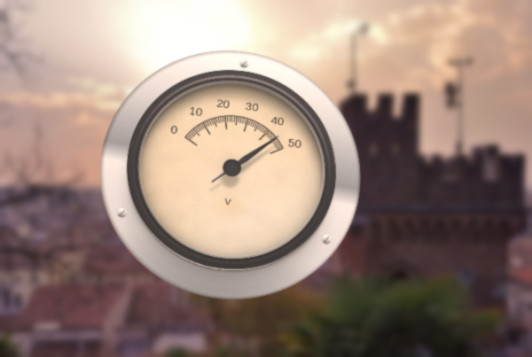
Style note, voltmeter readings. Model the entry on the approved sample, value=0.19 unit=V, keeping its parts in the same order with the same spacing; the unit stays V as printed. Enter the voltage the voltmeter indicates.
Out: value=45 unit=V
